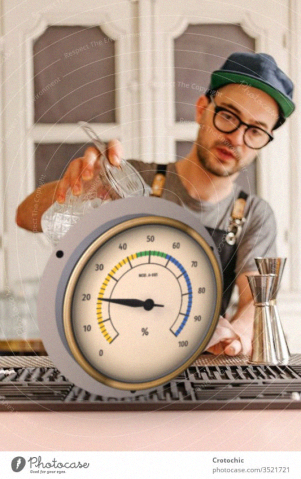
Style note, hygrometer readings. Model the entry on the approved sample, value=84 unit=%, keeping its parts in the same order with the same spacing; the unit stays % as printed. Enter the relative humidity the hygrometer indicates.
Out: value=20 unit=%
